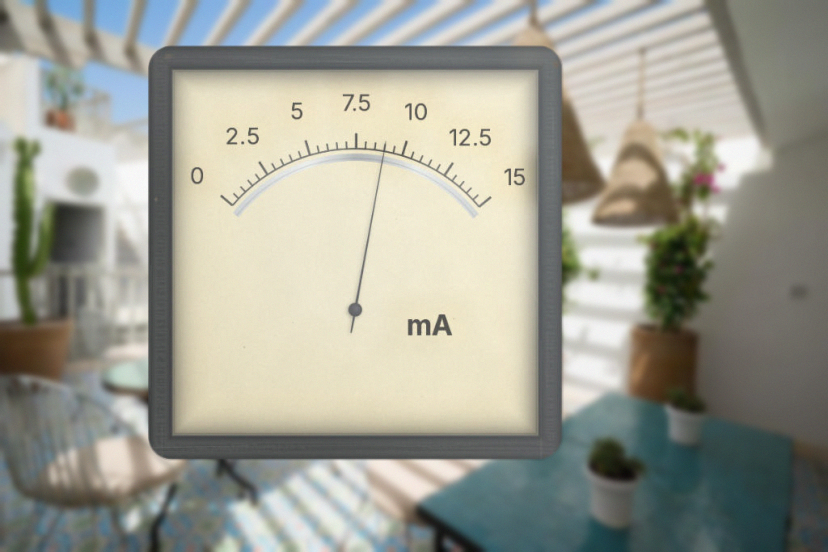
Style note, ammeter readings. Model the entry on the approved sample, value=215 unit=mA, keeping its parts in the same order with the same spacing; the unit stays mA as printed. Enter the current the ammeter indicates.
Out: value=9 unit=mA
